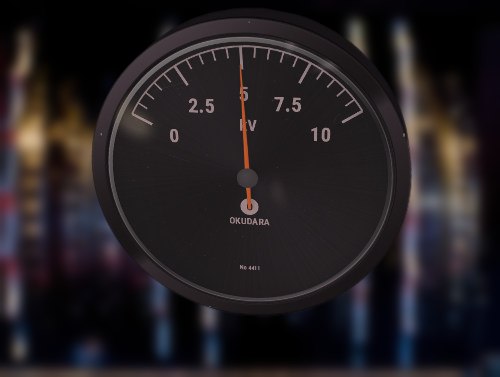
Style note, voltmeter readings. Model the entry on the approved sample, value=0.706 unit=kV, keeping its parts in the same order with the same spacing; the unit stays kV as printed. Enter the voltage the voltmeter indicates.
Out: value=5 unit=kV
